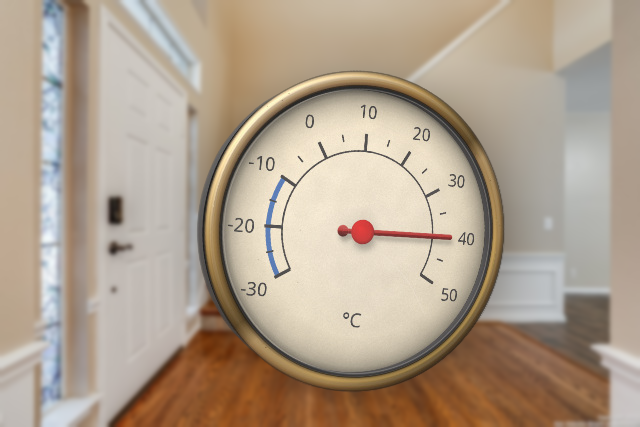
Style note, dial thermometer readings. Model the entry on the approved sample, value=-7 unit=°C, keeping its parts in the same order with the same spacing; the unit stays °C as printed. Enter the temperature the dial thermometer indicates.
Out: value=40 unit=°C
